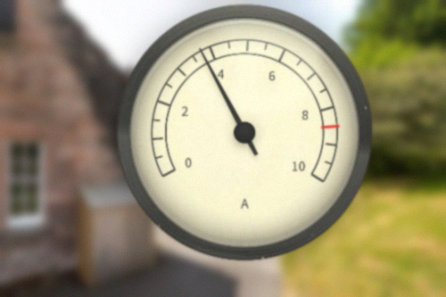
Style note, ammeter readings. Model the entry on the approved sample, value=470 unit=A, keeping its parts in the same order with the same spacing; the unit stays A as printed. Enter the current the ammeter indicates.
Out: value=3.75 unit=A
